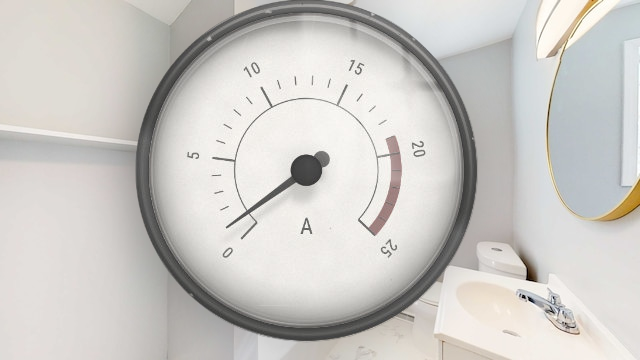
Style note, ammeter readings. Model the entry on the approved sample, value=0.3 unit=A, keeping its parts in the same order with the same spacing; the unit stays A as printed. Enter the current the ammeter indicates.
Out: value=1 unit=A
